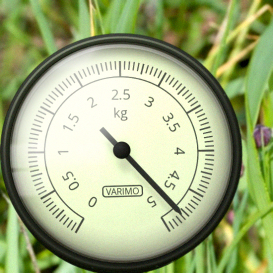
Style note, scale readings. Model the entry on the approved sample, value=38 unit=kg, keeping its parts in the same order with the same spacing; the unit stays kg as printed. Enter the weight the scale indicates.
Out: value=4.8 unit=kg
